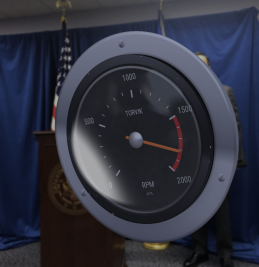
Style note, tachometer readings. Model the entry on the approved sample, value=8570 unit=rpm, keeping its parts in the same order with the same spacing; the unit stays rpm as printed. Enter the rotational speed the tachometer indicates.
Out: value=1800 unit=rpm
